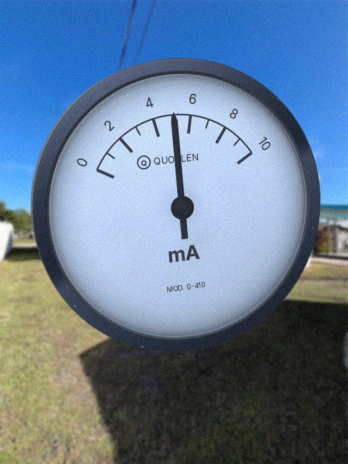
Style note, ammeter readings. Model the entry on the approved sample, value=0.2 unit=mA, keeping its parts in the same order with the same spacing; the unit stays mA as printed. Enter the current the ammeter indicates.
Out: value=5 unit=mA
